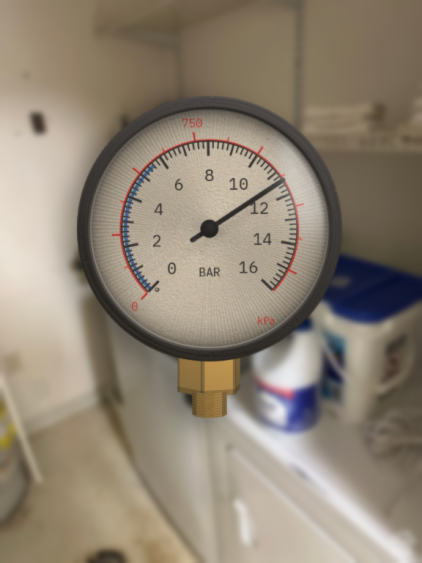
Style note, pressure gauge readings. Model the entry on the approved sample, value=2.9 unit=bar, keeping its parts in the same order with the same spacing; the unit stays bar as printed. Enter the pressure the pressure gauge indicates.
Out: value=11.4 unit=bar
